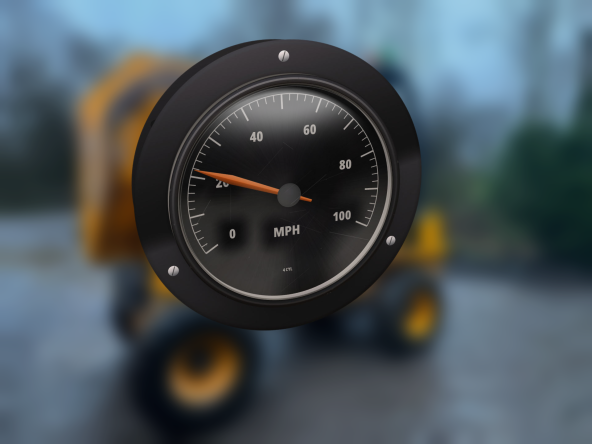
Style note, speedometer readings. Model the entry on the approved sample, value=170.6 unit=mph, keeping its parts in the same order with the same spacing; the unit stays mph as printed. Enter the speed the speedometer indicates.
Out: value=22 unit=mph
